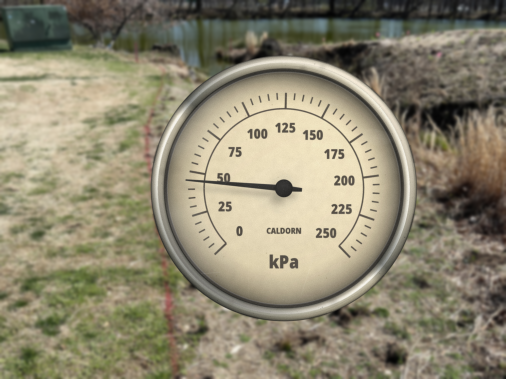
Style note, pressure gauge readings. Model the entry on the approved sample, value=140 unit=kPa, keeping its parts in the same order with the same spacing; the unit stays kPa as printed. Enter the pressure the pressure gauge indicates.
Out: value=45 unit=kPa
